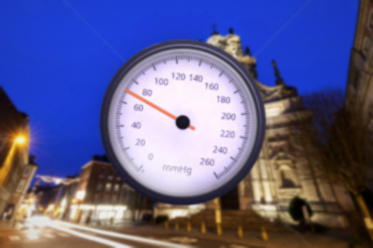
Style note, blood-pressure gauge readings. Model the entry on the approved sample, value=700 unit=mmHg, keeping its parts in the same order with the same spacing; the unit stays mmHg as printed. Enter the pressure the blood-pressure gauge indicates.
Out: value=70 unit=mmHg
